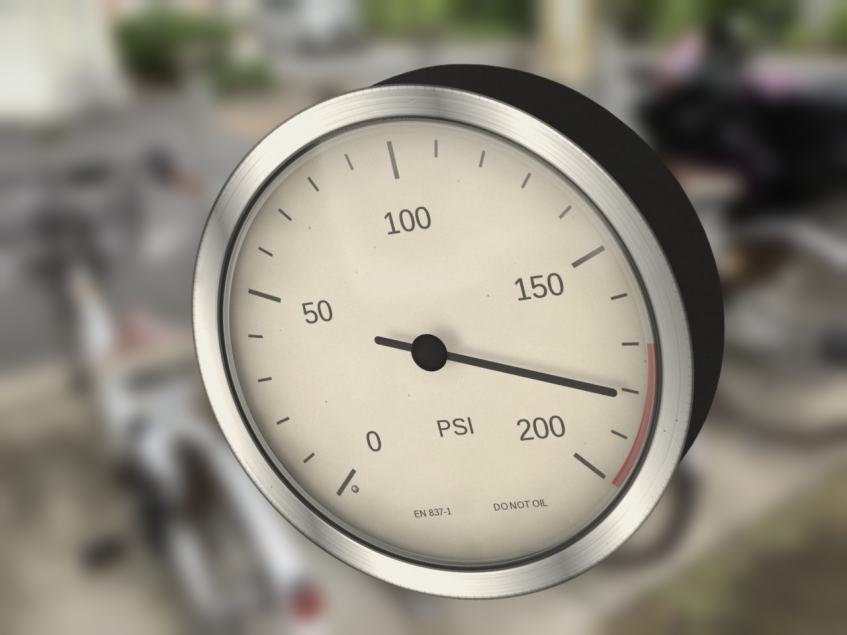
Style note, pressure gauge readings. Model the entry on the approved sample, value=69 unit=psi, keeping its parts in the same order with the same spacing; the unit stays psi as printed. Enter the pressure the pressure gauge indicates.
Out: value=180 unit=psi
